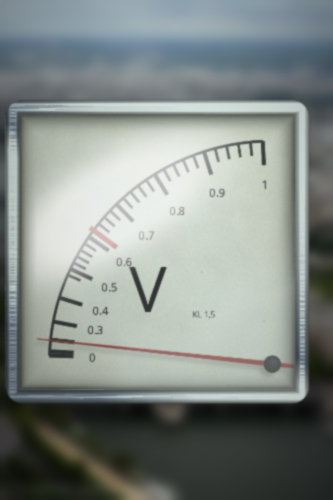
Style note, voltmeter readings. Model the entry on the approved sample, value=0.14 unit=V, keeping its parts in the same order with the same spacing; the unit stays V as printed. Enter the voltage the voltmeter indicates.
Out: value=0.2 unit=V
